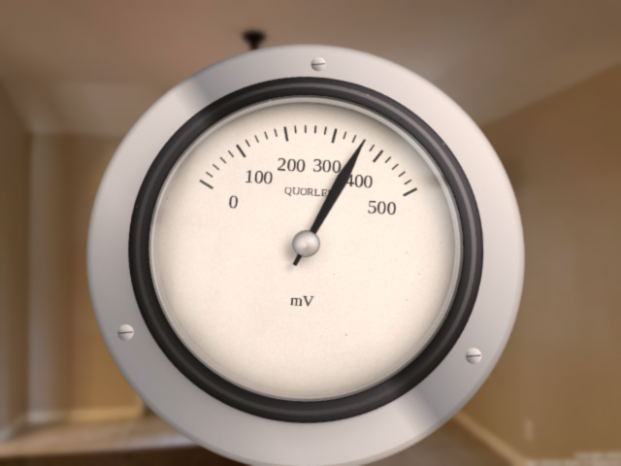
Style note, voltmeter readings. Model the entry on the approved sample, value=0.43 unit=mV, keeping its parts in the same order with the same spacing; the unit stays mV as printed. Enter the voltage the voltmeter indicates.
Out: value=360 unit=mV
